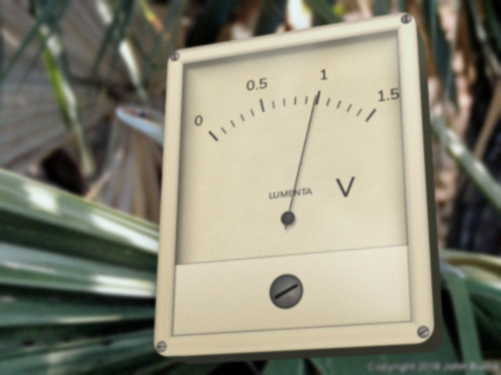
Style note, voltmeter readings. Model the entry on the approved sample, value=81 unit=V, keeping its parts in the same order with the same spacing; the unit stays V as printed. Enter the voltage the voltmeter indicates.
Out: value=1 unit=V
